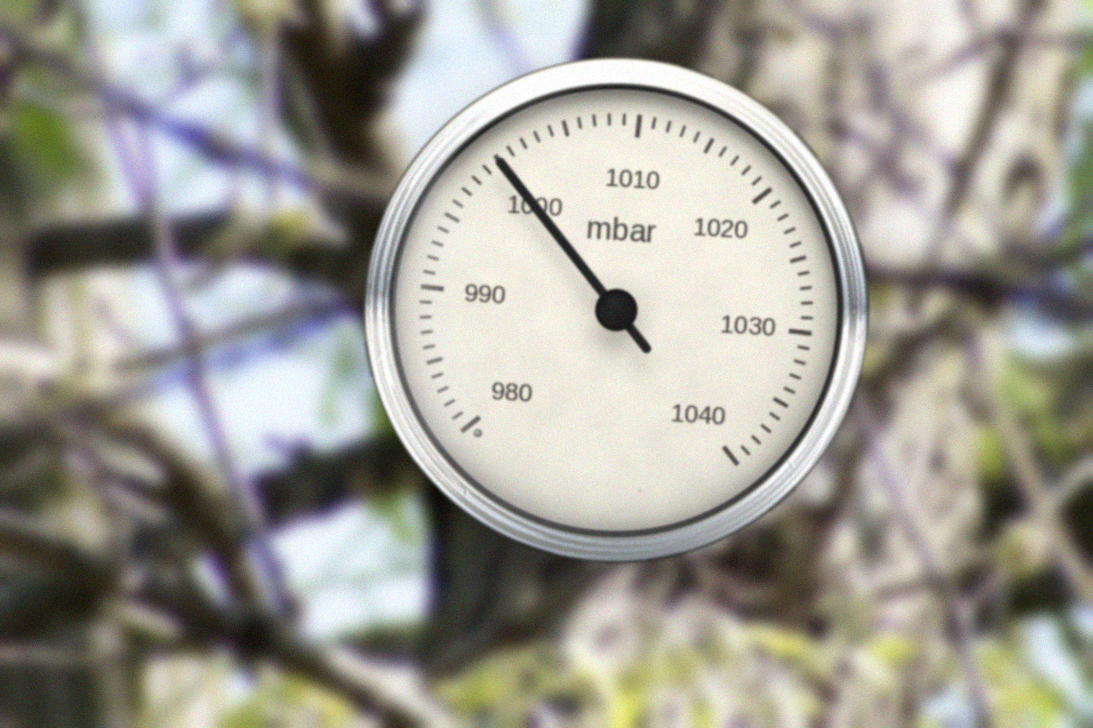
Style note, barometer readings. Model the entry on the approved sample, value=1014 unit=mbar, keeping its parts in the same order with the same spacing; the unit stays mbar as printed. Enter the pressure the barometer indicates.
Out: value=1000 unit=mbar
